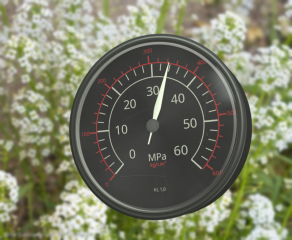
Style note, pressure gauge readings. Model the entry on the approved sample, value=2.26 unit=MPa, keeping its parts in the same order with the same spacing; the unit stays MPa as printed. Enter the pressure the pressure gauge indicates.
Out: value=34 unit=MPa
